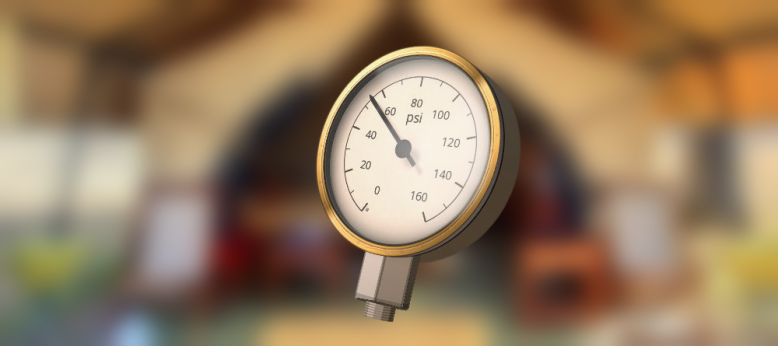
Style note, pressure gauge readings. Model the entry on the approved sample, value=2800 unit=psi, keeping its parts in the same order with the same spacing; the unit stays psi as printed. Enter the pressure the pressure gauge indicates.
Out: value=55 unit=psi
